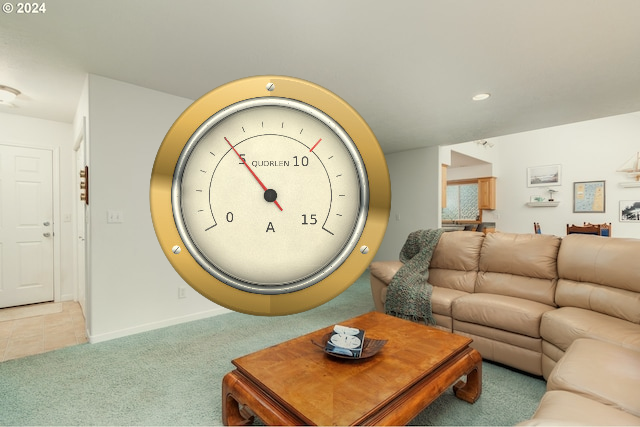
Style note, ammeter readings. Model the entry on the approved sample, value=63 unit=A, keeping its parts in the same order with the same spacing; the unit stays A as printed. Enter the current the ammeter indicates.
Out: value=5 unit=A
